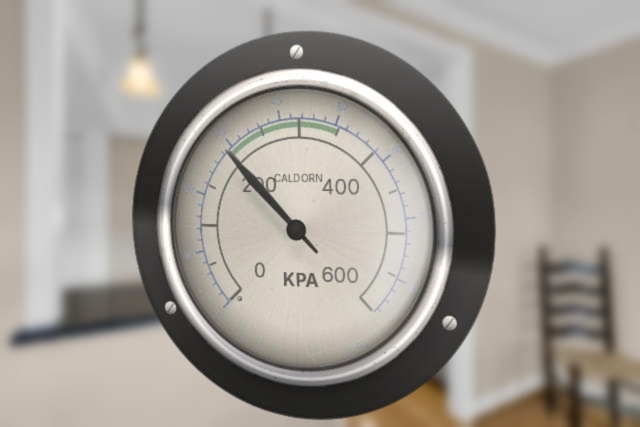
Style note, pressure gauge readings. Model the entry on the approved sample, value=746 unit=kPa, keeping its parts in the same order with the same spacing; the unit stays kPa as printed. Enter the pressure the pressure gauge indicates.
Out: value=200 unit=kPa
